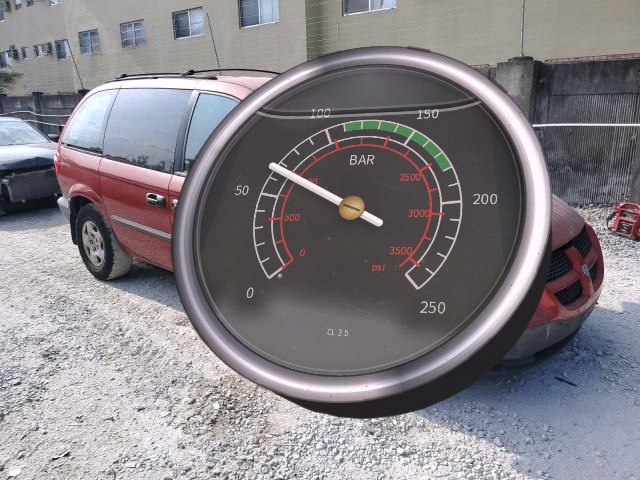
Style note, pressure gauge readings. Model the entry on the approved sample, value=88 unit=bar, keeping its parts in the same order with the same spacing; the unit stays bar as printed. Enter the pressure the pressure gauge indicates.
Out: value=65 unit=bar
